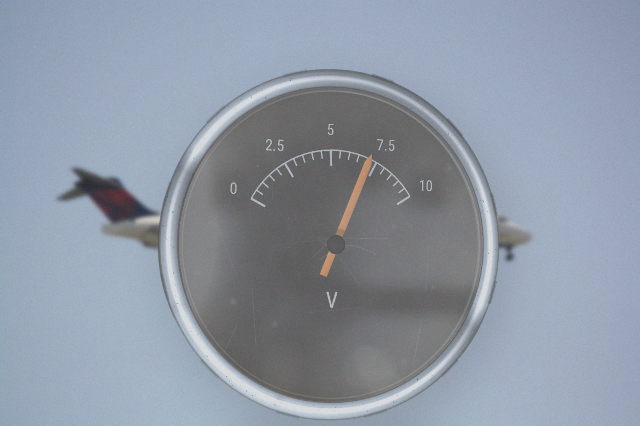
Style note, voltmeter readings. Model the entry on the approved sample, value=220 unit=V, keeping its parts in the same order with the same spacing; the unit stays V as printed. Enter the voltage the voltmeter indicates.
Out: value=7 unit=V
